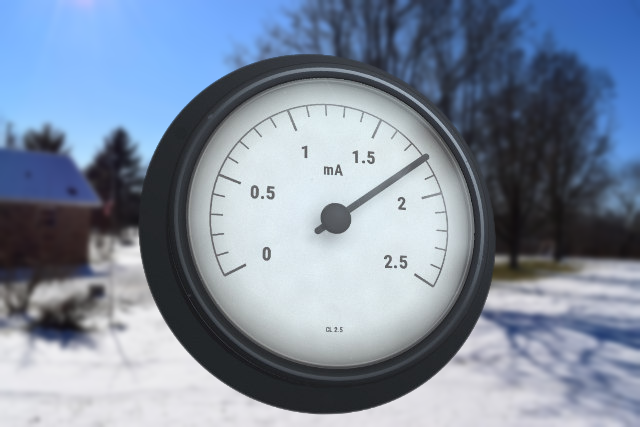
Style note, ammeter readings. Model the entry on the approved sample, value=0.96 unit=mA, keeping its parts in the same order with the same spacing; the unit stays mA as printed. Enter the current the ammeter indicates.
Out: value=1.8 unit=mA
